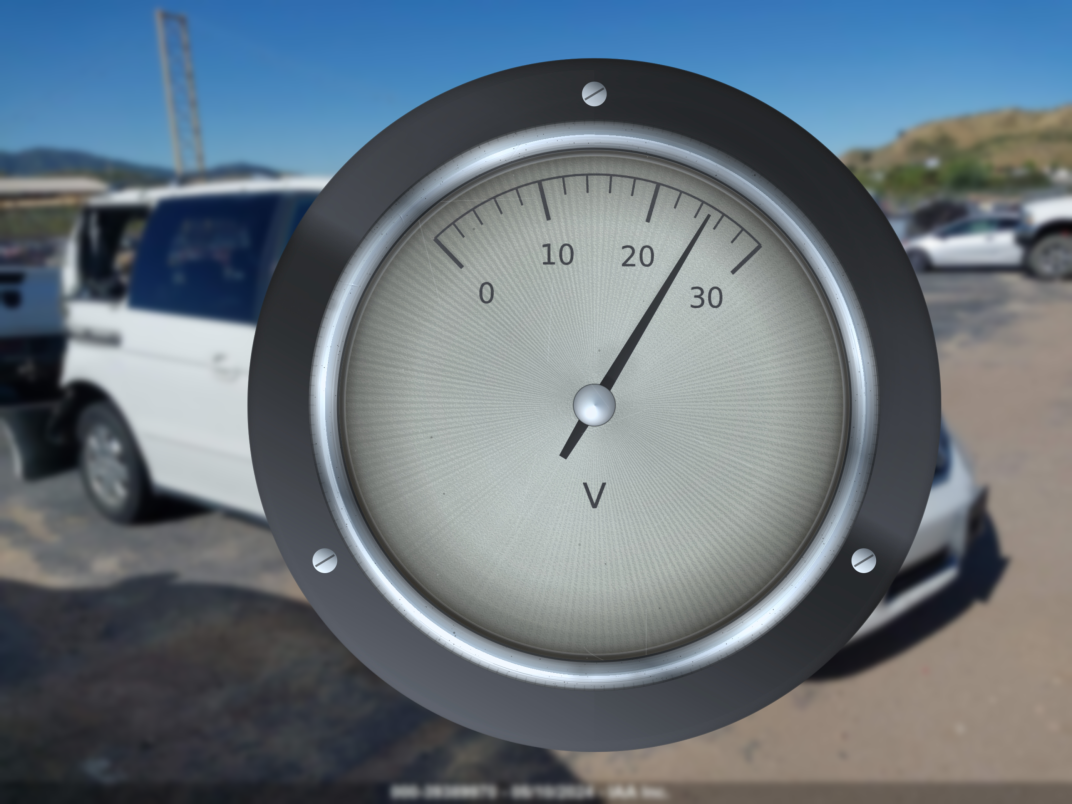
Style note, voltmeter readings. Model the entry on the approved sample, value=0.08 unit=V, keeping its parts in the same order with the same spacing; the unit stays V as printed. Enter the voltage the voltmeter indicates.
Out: value=25 unit=V
